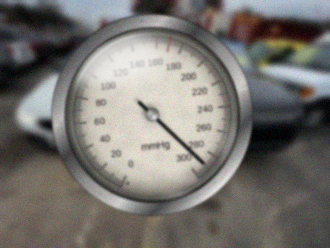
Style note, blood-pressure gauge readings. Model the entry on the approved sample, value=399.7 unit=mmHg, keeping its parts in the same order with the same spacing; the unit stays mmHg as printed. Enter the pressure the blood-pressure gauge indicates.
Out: value=290 unit=mmHg
